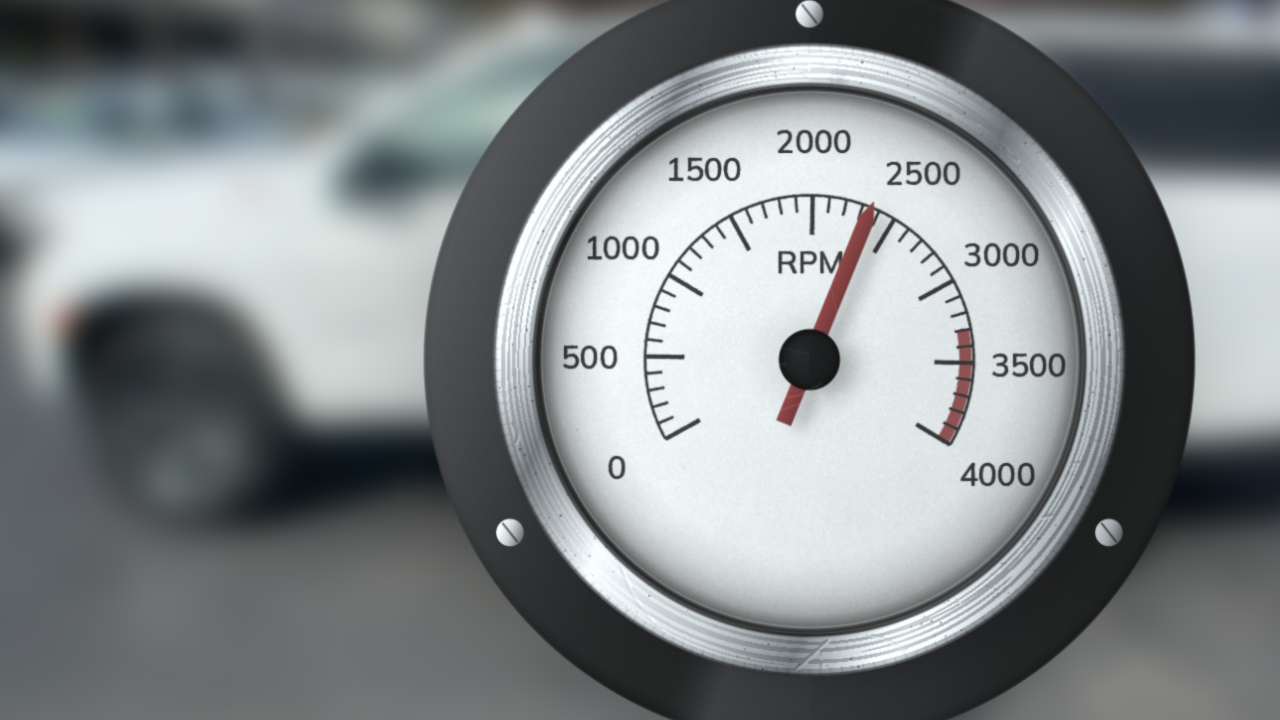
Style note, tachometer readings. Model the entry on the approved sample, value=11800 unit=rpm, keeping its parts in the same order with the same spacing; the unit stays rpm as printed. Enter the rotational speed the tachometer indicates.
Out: value=2350 unit=rpm
